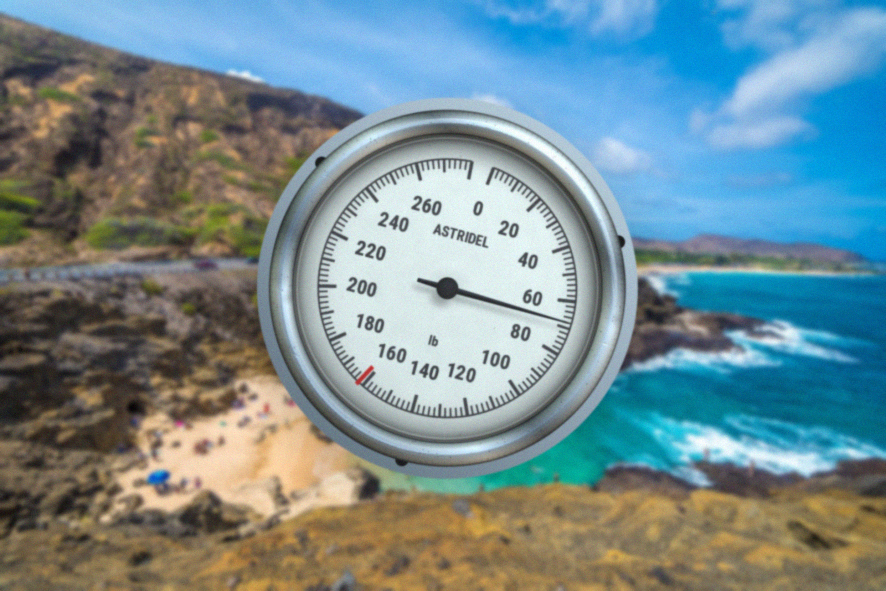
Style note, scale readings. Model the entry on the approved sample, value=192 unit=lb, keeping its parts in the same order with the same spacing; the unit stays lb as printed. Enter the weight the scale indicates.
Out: value=68 unit=lb
